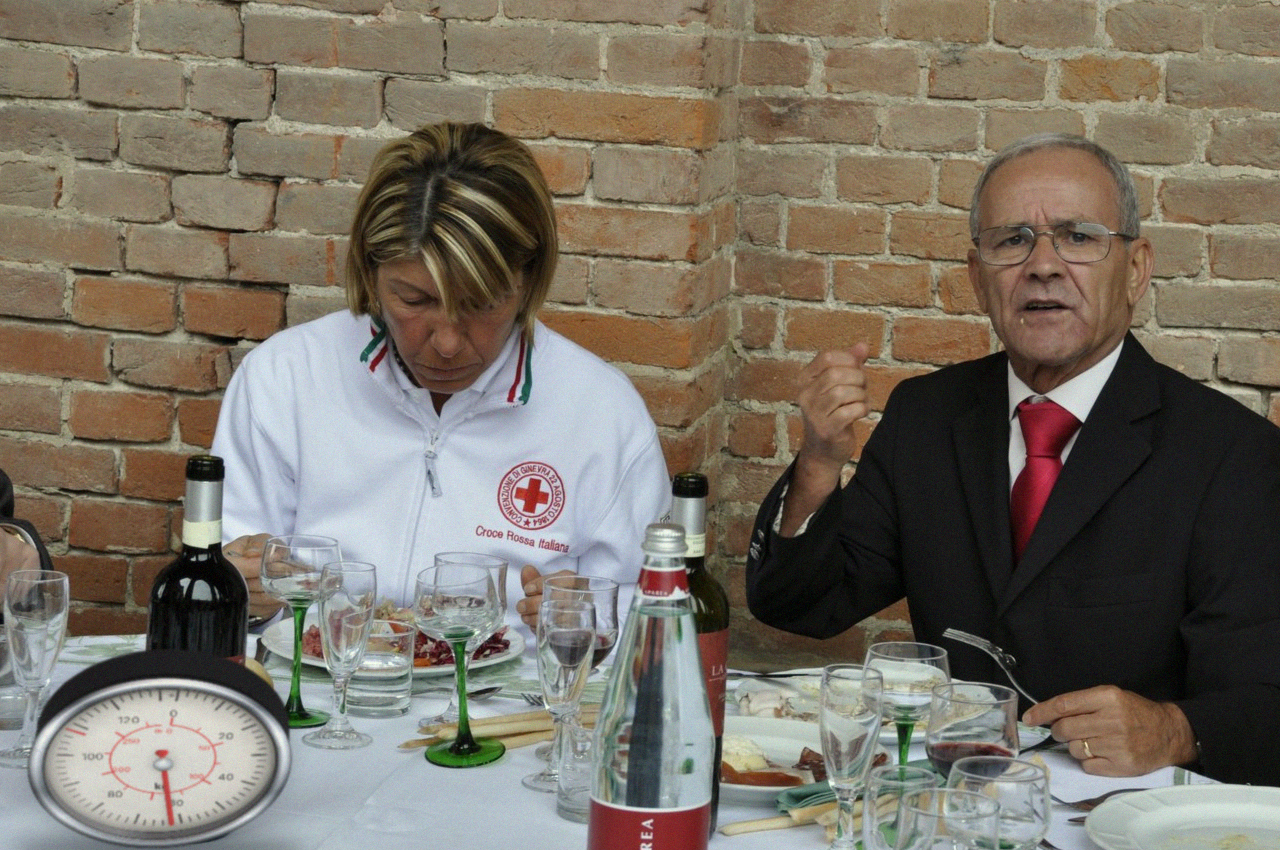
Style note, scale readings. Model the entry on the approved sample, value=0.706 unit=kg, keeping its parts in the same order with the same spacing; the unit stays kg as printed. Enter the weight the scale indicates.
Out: value=62 unit=kg
